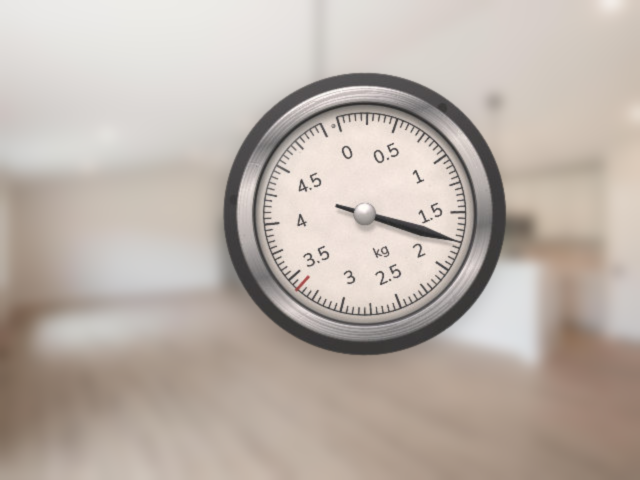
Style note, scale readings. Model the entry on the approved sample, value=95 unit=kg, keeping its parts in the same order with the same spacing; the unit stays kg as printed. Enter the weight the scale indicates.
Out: value=1.75 unit=kg
